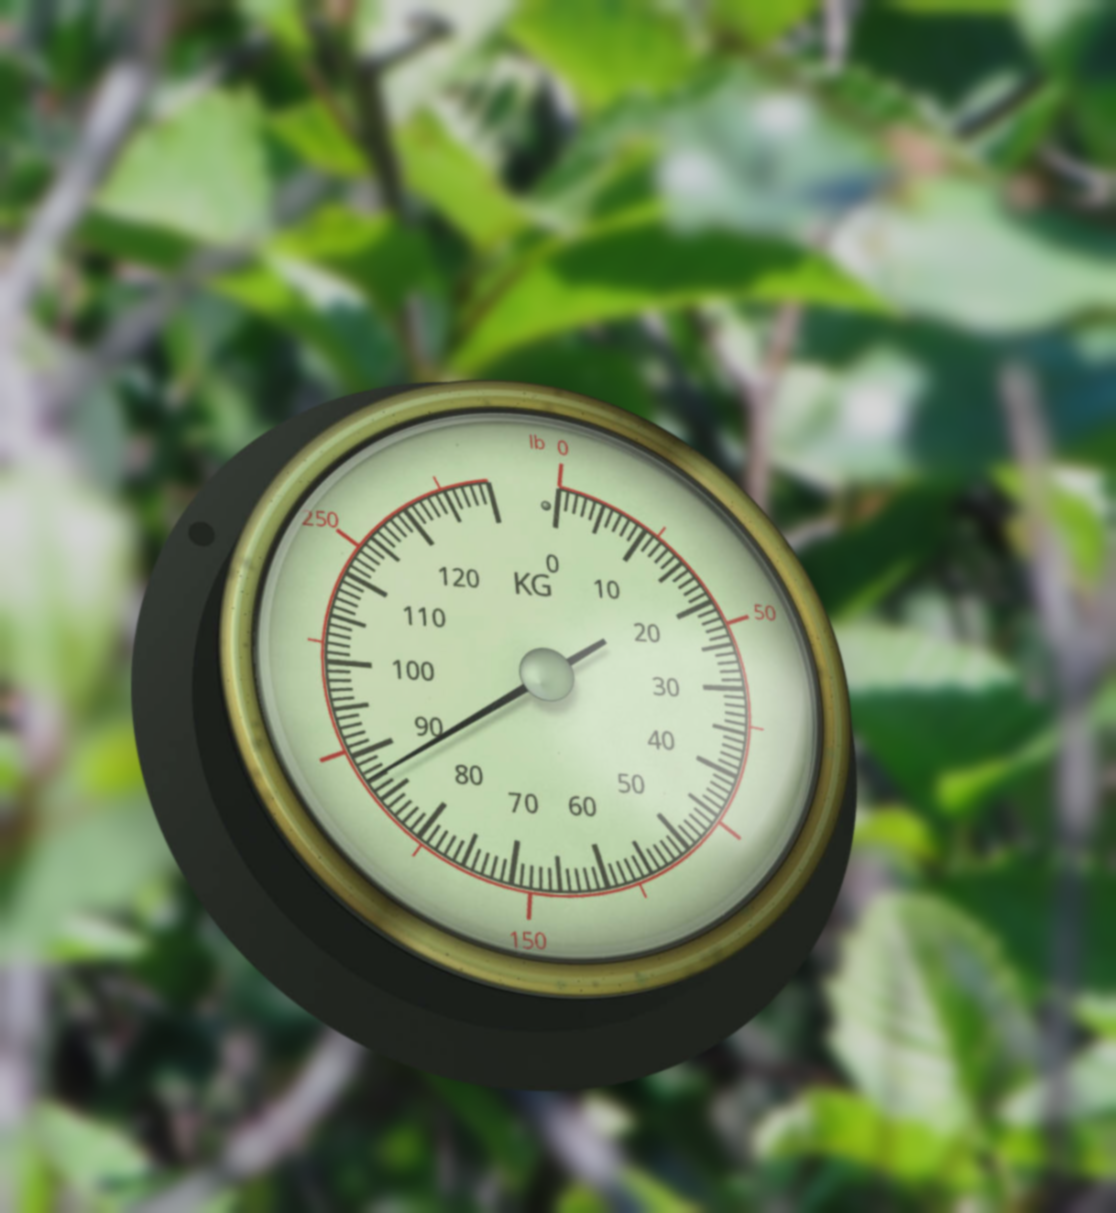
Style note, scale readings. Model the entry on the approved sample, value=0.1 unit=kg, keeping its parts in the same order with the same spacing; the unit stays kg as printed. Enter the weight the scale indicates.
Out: value=87 unit=kg
